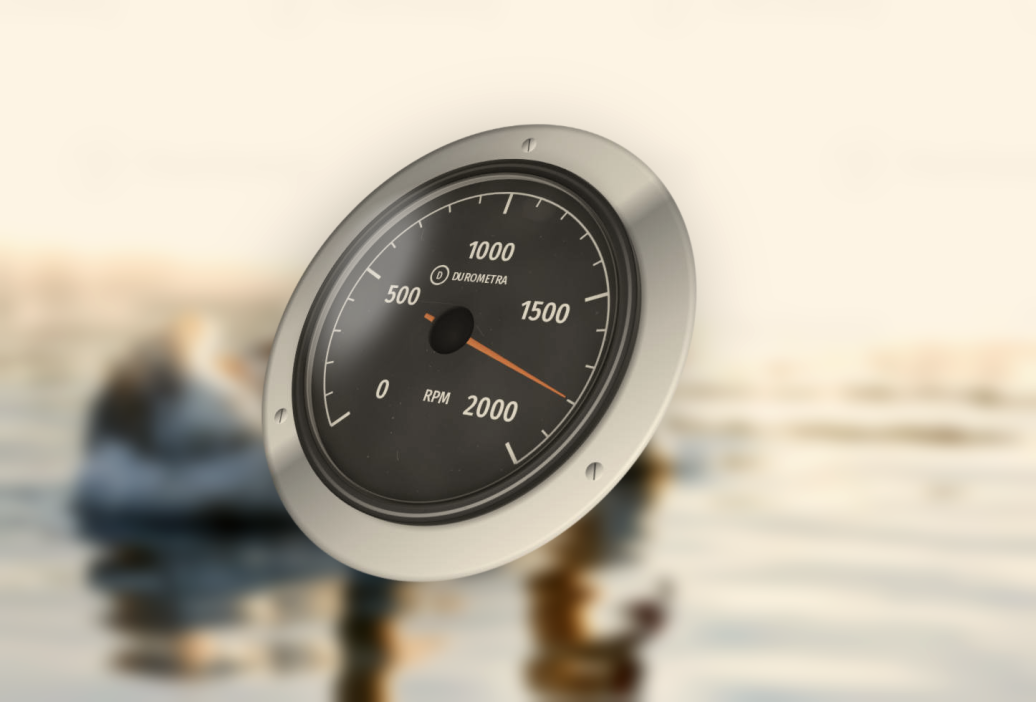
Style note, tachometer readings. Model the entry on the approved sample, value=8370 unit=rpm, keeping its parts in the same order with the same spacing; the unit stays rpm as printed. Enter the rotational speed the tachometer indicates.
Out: value=1800 unit=rpm
